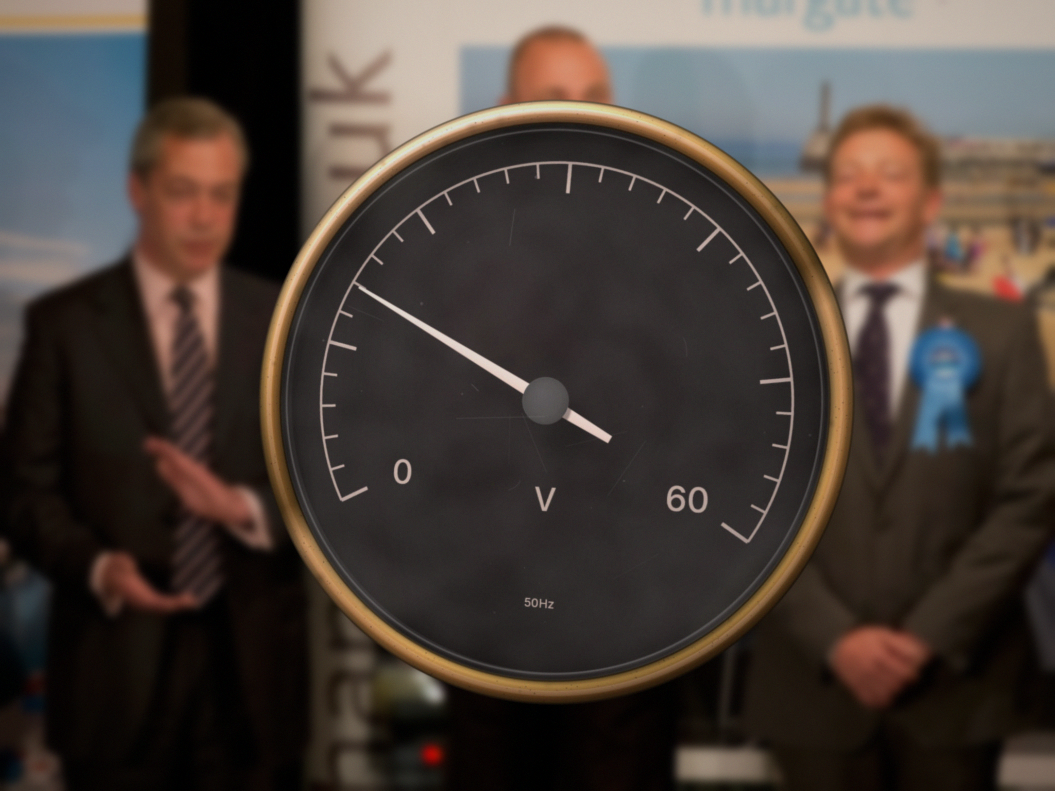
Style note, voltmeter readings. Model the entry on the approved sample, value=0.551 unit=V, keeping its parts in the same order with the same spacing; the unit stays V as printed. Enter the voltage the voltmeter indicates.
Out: value=14 unit=V
